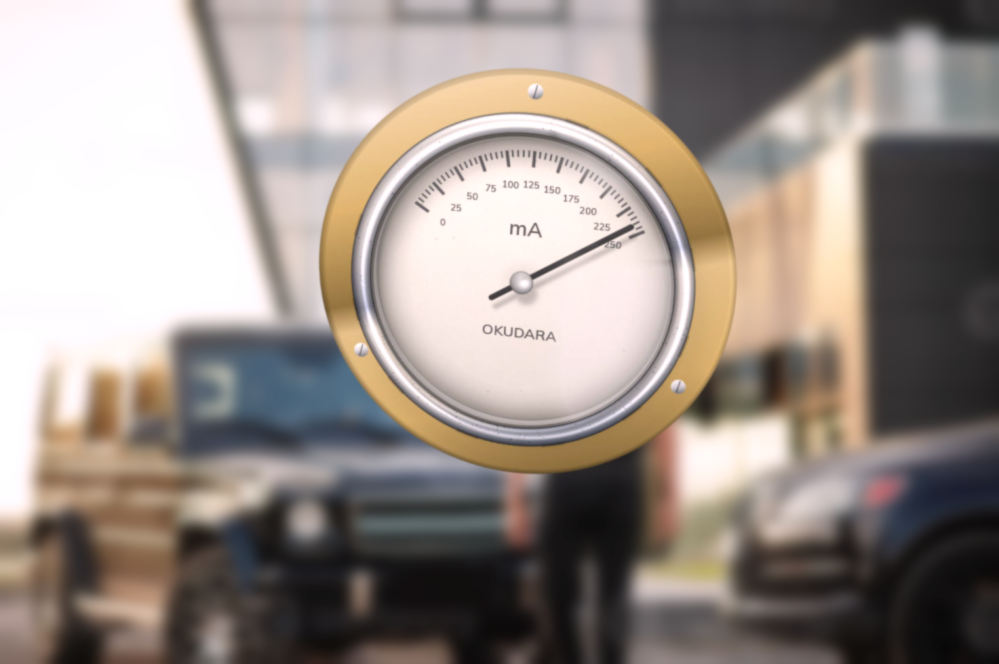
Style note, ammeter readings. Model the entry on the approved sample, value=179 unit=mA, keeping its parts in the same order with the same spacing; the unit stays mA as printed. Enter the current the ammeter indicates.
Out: value=240 unit=mA
